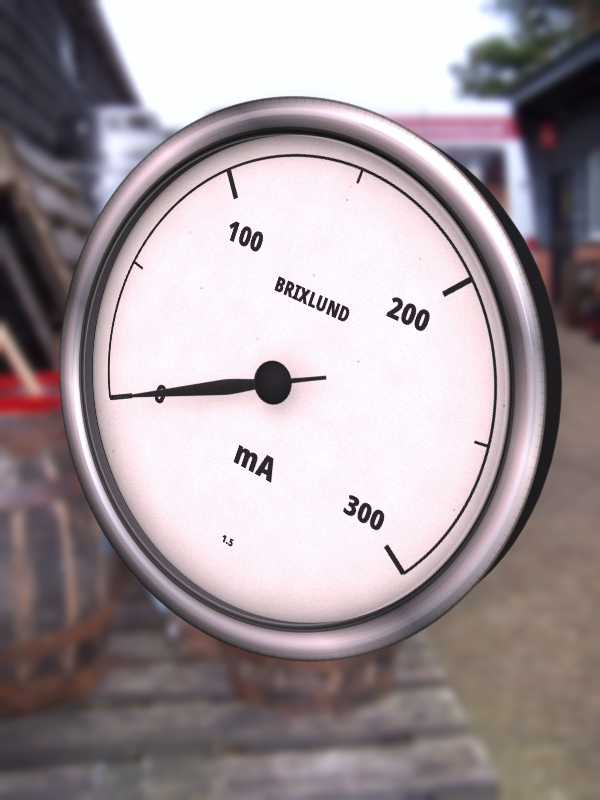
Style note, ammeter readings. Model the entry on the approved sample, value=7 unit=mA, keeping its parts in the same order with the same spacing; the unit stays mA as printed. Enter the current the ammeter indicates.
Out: value=0 unit=mA
